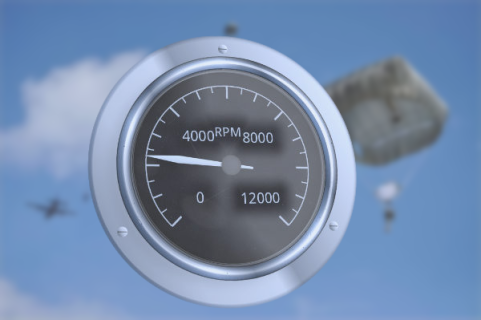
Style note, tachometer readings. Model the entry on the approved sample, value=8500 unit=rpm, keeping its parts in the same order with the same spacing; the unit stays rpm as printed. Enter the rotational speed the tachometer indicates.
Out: value=2250 unit=rpm
